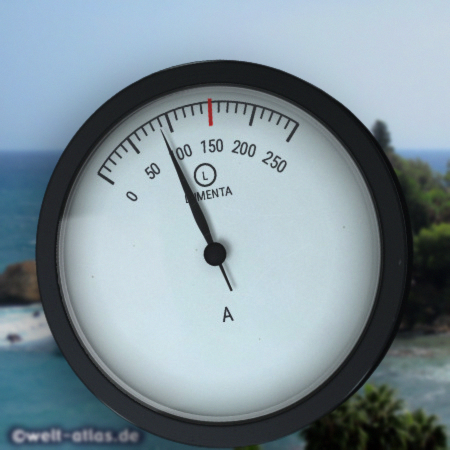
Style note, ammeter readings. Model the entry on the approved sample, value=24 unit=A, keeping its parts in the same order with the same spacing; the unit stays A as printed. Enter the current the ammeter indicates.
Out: value=90 unit=A
